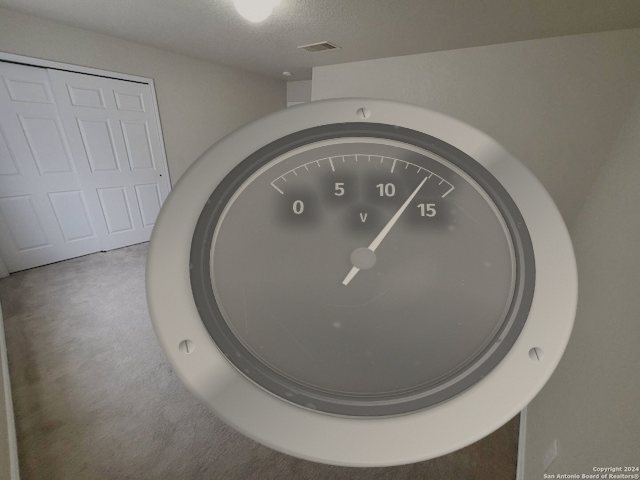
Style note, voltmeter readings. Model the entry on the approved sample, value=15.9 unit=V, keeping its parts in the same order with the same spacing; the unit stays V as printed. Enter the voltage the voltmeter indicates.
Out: value=13 unit=V
